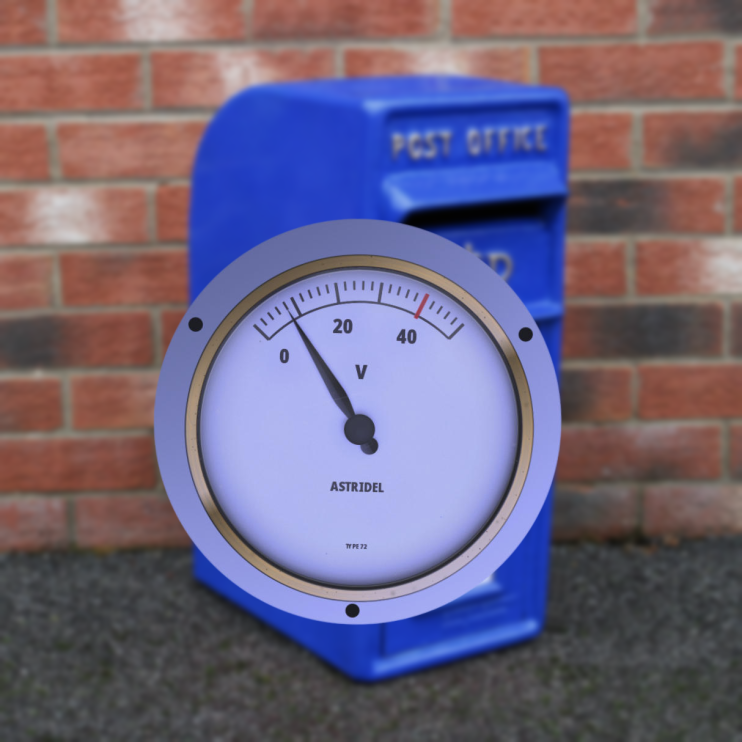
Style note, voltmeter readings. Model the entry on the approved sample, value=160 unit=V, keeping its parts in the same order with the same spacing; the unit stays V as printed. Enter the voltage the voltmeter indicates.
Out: value=8 unit=V
